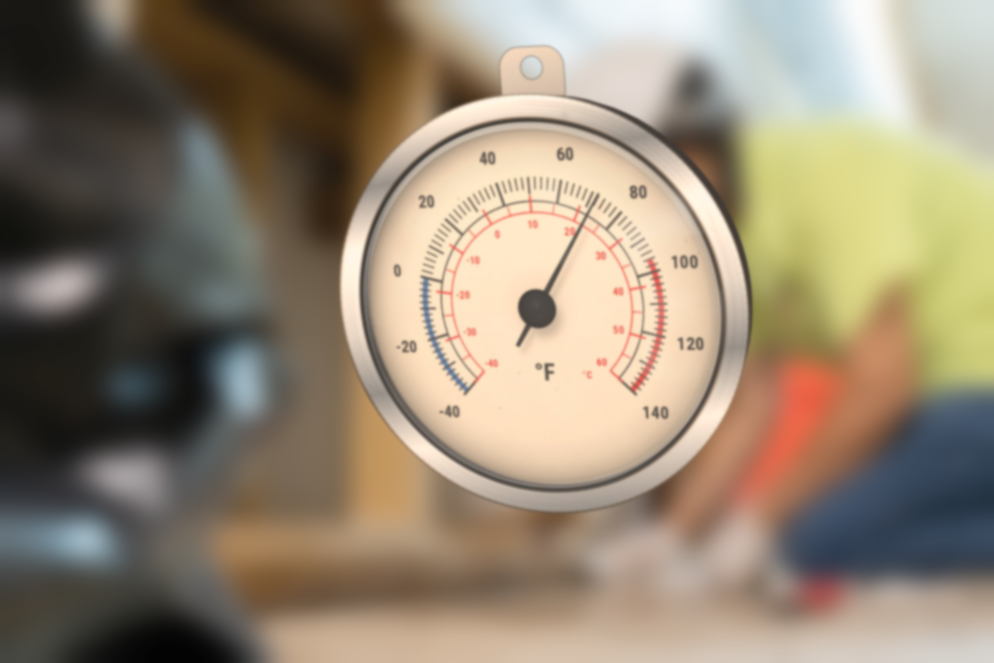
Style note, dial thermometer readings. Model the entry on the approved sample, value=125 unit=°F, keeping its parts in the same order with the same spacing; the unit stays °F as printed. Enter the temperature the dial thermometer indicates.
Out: value=72 unit=°F
